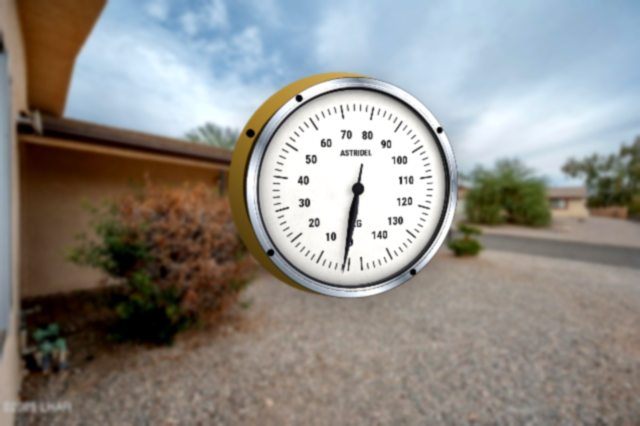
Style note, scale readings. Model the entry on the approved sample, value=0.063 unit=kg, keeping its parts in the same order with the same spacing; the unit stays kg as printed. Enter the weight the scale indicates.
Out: value=2 unit=kg
